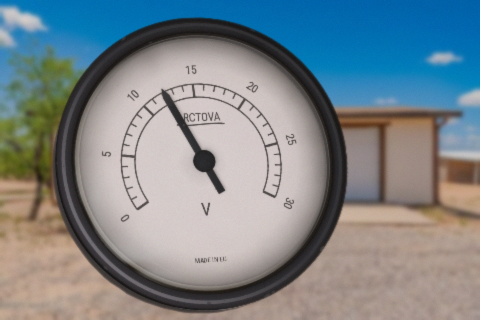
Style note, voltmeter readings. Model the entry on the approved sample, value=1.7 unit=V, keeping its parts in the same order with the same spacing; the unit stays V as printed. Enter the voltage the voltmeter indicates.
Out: value=12 unit=V
